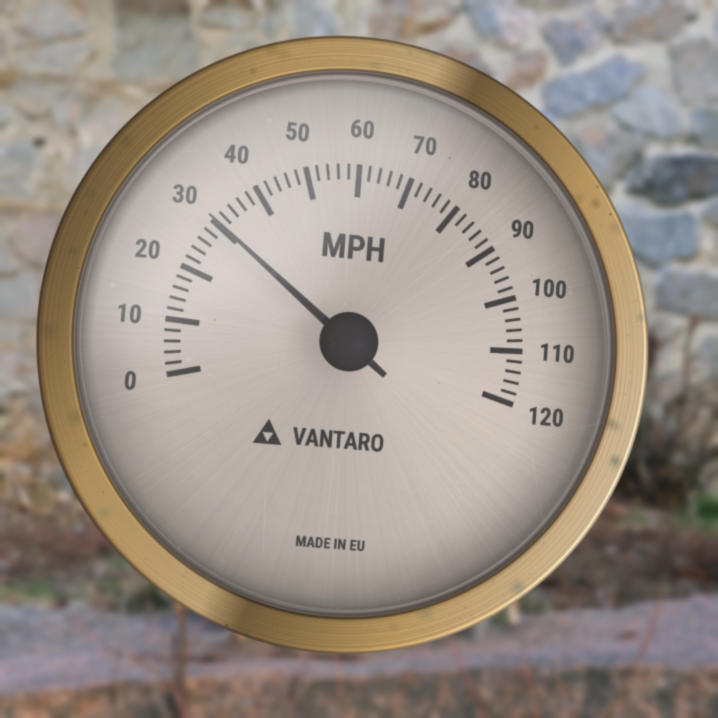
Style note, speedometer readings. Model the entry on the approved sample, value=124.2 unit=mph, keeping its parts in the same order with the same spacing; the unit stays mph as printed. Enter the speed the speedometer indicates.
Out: value=30 unit=mph
